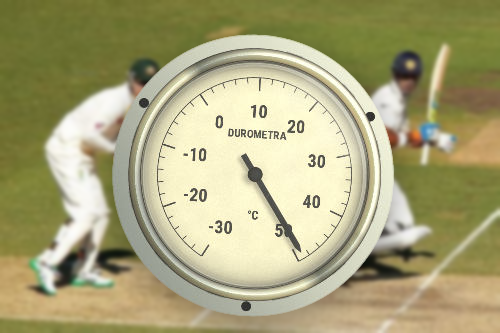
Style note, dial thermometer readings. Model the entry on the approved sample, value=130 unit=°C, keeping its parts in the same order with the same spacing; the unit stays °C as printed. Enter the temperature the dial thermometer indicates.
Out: value=49 unit=°C
